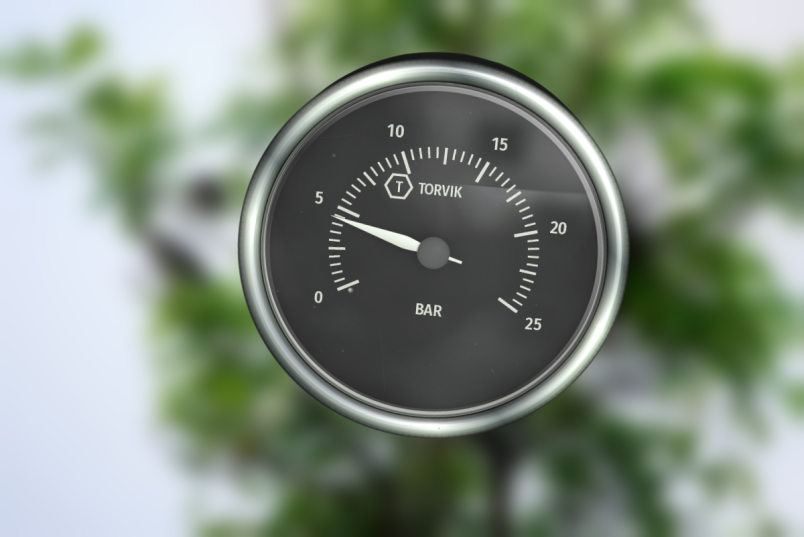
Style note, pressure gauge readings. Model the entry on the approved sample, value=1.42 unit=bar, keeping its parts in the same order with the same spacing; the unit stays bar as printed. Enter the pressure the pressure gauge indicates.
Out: value=4.5 unit=bar
